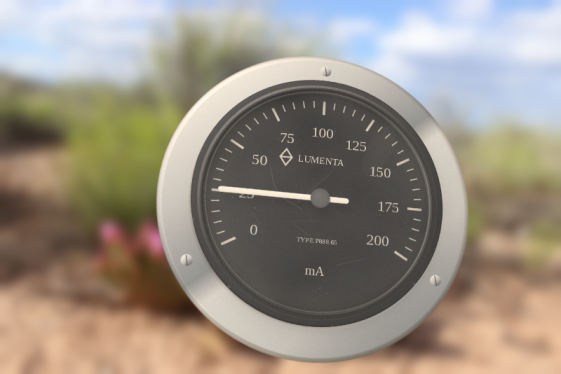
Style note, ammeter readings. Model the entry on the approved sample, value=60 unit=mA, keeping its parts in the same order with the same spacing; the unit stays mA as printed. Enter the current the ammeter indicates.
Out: value=25 unit=mA
